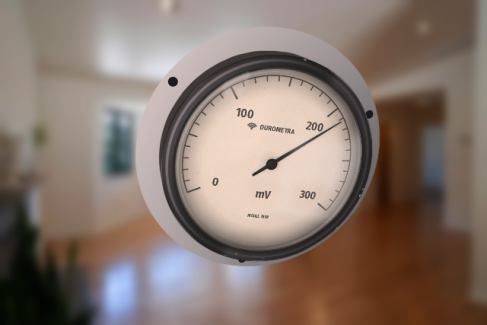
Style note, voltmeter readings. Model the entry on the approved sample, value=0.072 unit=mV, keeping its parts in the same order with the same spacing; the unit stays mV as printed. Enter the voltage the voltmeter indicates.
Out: value=210 unit=mV
